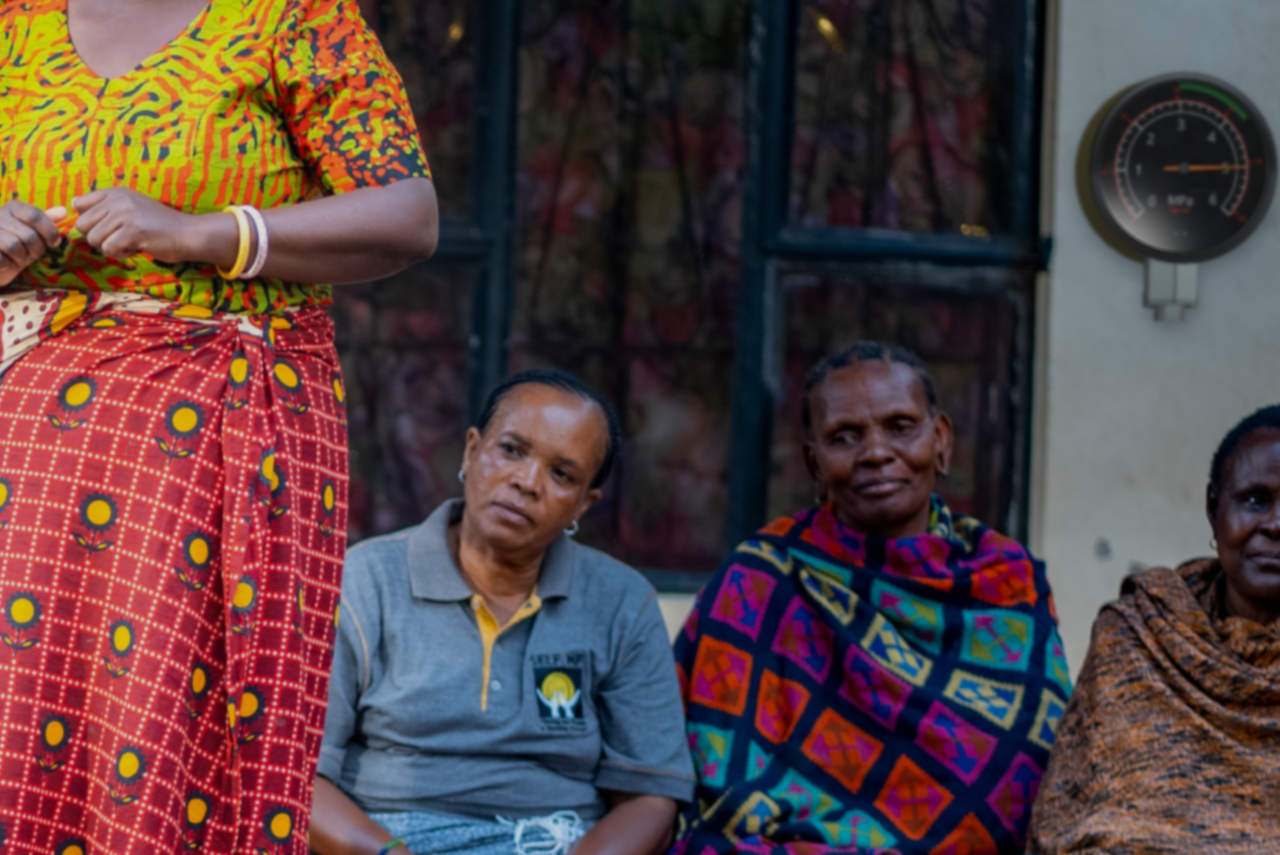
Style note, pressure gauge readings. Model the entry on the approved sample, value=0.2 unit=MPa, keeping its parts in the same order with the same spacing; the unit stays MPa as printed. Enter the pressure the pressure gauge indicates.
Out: value=5 unit=MPa
